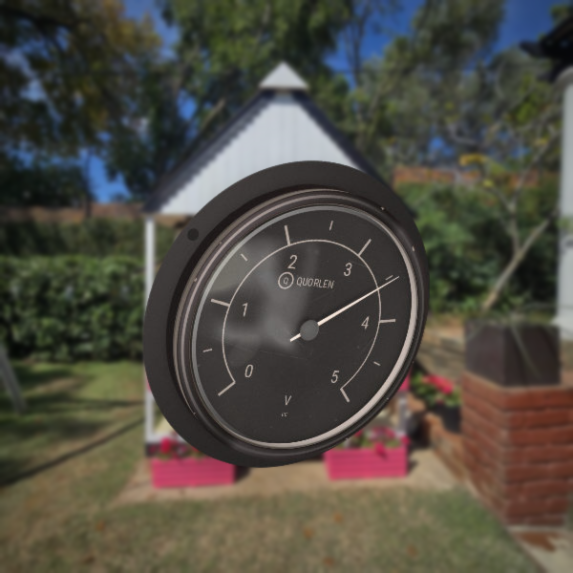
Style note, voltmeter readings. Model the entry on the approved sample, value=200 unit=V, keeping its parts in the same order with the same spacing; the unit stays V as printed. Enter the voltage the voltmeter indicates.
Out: value=3.5 unit=V
